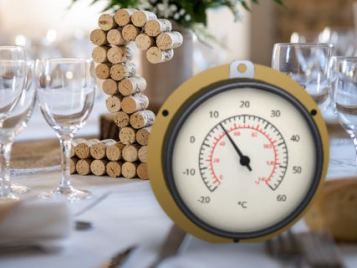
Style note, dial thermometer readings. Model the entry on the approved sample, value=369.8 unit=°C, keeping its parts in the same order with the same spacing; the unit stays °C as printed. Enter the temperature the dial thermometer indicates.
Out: value=10 unit=°C
